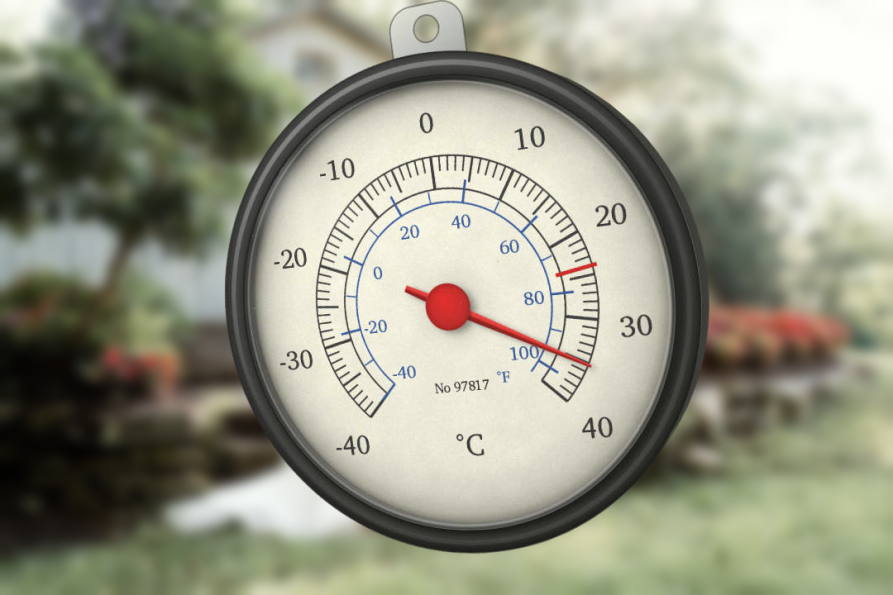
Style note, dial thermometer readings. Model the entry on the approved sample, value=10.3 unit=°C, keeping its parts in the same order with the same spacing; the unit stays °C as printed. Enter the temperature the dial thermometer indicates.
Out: value=35 unit=°C
